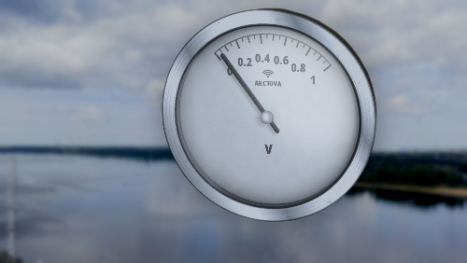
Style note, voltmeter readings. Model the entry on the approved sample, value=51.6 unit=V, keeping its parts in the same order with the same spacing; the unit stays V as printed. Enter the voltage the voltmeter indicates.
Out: value=0.05 unit=V
